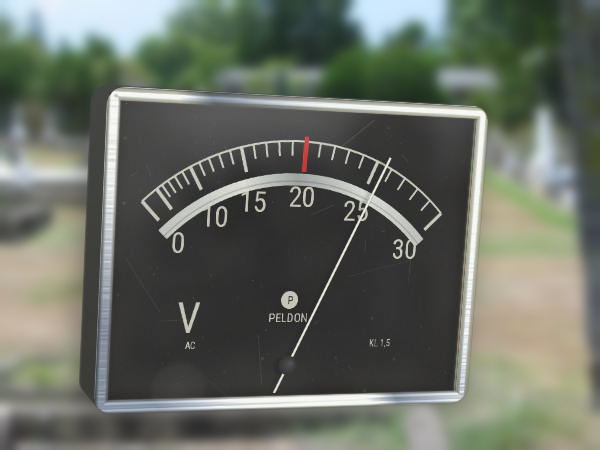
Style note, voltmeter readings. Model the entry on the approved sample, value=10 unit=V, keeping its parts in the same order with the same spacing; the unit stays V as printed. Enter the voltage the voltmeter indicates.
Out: value=25.5 unit=V
